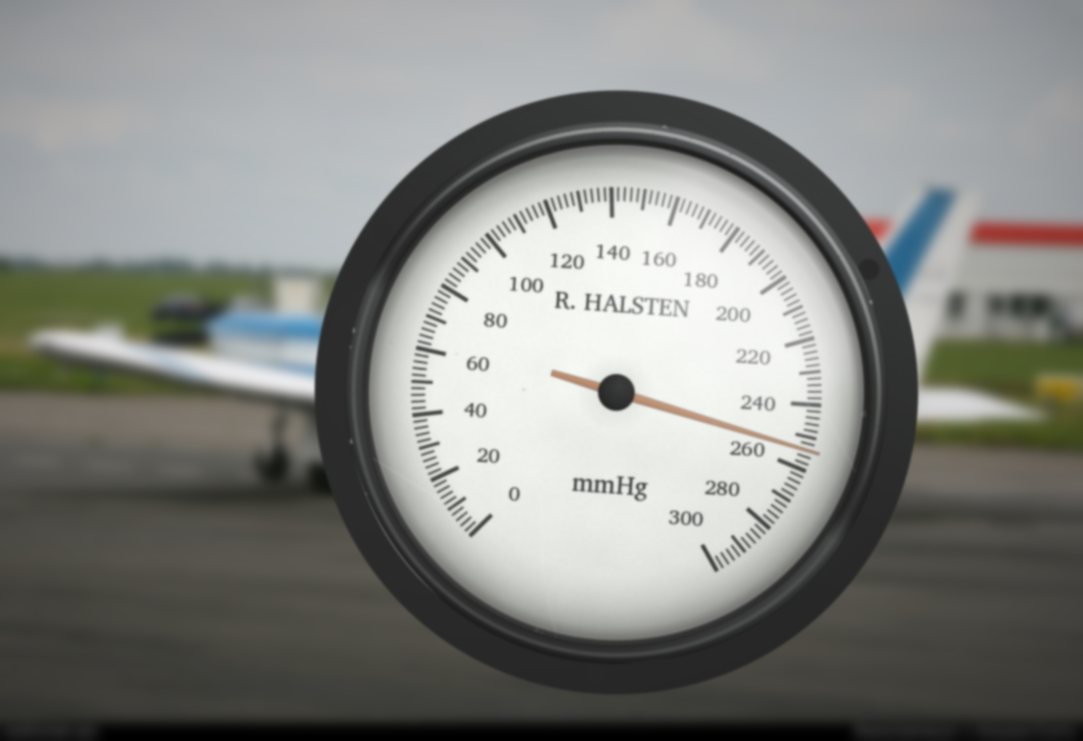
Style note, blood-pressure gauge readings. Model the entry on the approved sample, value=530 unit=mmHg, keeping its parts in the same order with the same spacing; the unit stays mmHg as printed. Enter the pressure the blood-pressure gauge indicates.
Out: value=254 unit=mmHg
